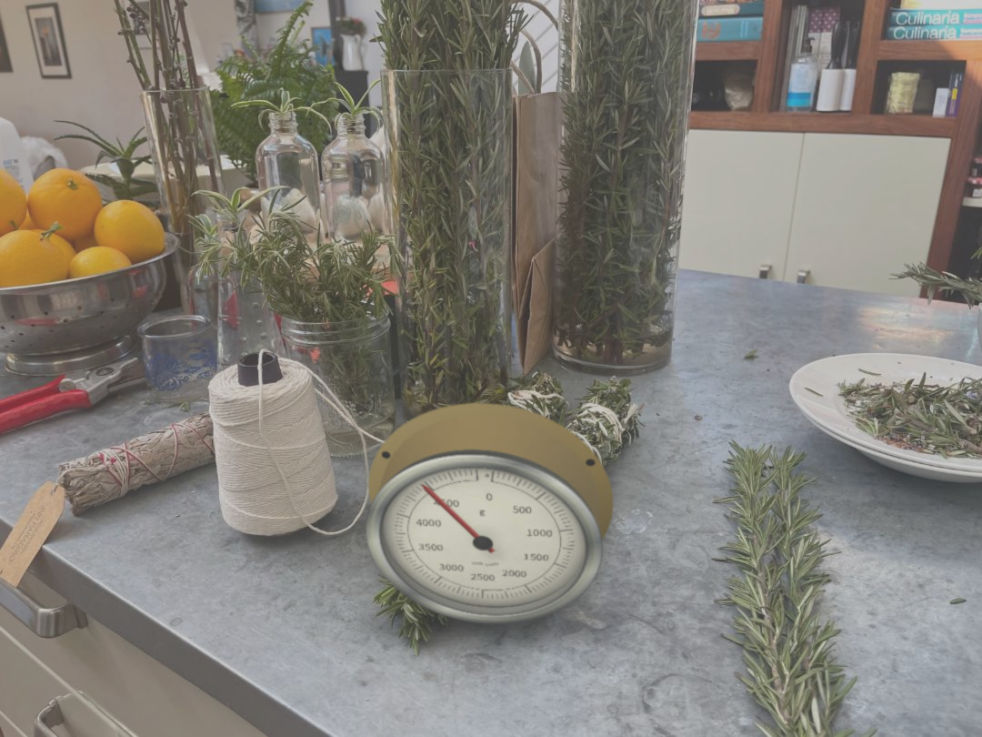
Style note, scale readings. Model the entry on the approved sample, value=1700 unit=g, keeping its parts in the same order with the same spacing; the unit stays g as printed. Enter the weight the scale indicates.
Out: value=4500 unit=g
